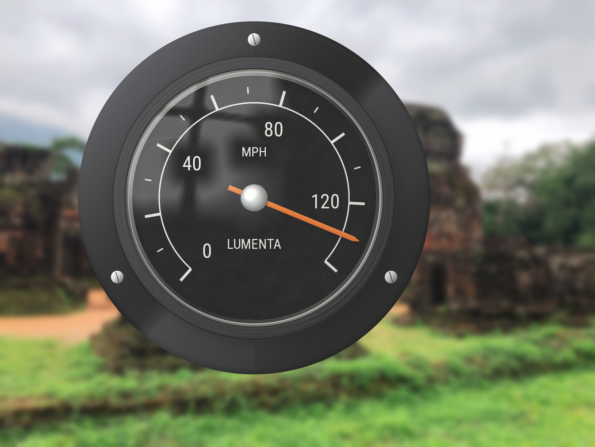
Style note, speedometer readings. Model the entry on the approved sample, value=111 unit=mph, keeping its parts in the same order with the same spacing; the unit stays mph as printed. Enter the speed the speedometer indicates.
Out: value=130 unit=mph
